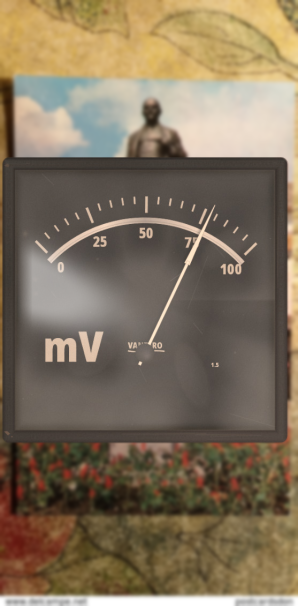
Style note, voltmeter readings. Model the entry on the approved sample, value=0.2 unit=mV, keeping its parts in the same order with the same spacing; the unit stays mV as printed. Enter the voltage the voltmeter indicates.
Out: value=77.5 unit=mV
